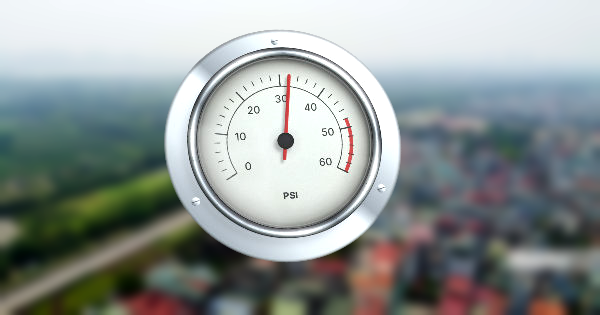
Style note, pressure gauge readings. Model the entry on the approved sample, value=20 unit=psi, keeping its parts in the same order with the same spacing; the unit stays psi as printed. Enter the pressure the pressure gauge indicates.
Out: value=32 unit=psi
